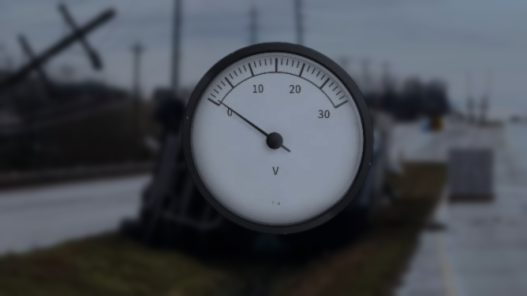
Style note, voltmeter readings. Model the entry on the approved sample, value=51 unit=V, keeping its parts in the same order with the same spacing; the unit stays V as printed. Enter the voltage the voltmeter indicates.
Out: value=1 unit=V
